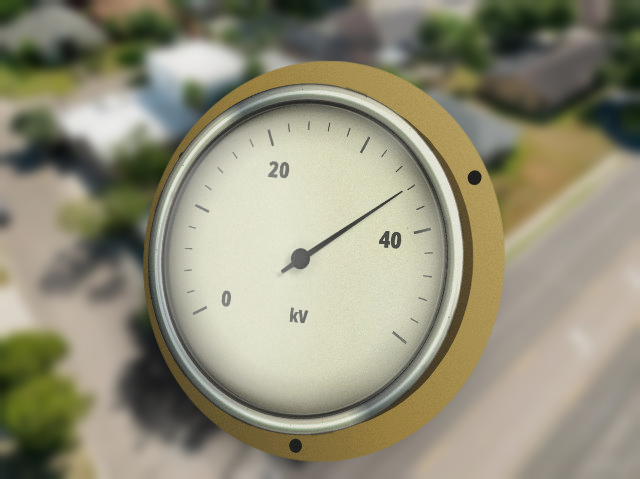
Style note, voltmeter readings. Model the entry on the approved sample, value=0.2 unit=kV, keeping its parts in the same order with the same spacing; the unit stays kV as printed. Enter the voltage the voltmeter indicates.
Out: value=36 unit=kV
